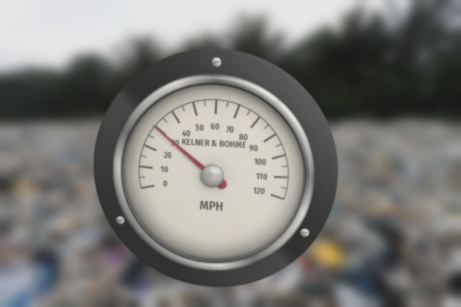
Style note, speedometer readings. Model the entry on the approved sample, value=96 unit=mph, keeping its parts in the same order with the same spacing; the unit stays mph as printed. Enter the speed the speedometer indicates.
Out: value=30 unit=mph
